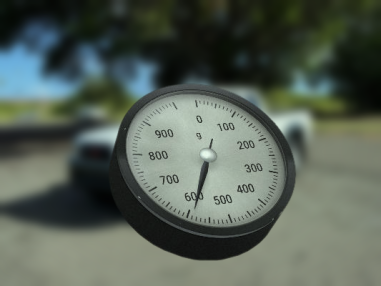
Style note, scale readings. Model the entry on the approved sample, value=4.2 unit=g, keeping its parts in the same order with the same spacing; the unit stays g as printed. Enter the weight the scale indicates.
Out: value=590 unit=g
